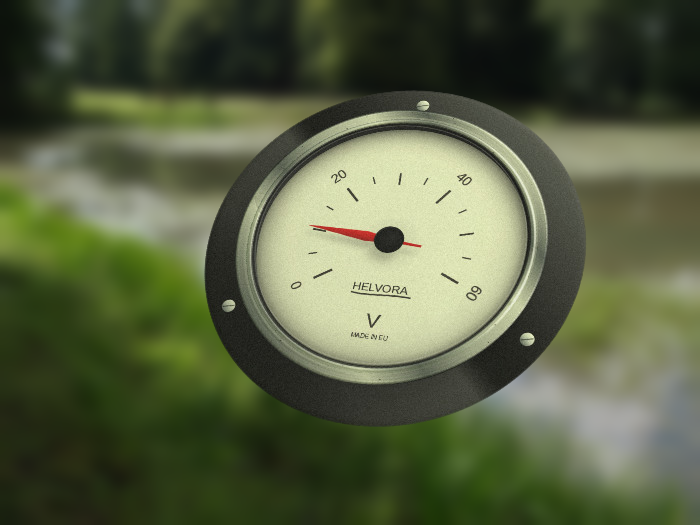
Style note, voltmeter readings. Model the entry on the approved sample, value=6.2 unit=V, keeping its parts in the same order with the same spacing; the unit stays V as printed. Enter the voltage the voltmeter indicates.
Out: value=10 unit=V
